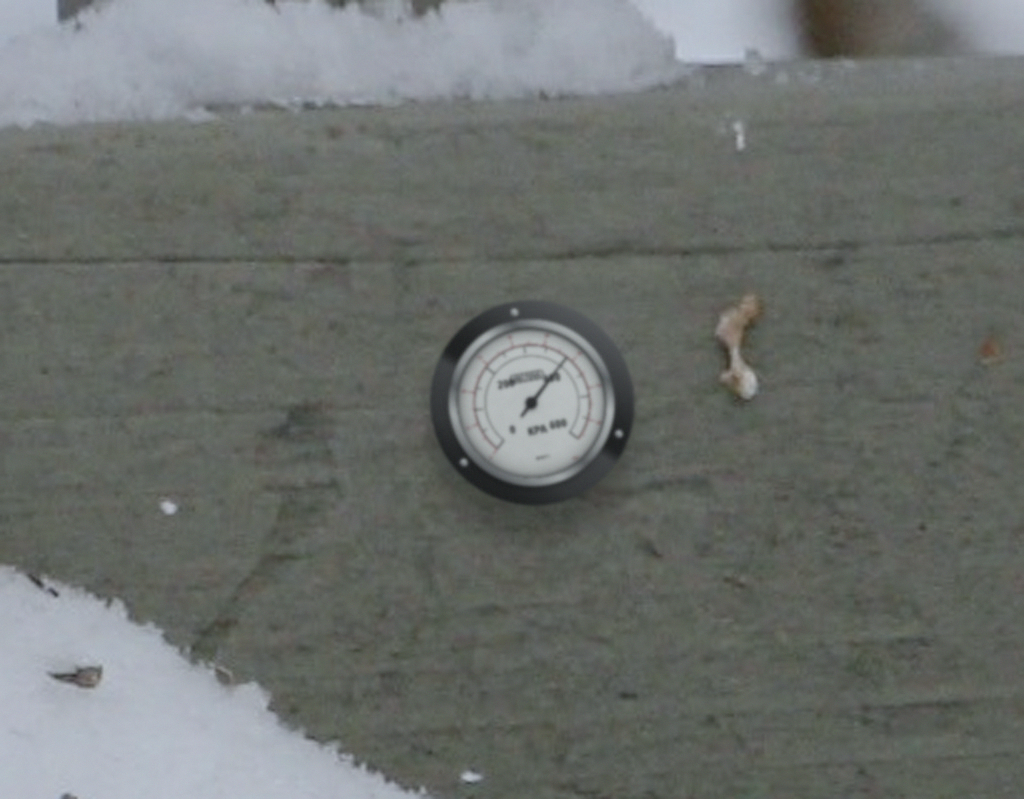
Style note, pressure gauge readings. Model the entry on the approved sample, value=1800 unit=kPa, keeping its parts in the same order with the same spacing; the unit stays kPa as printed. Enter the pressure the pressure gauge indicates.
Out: value=400 unit=kPa
